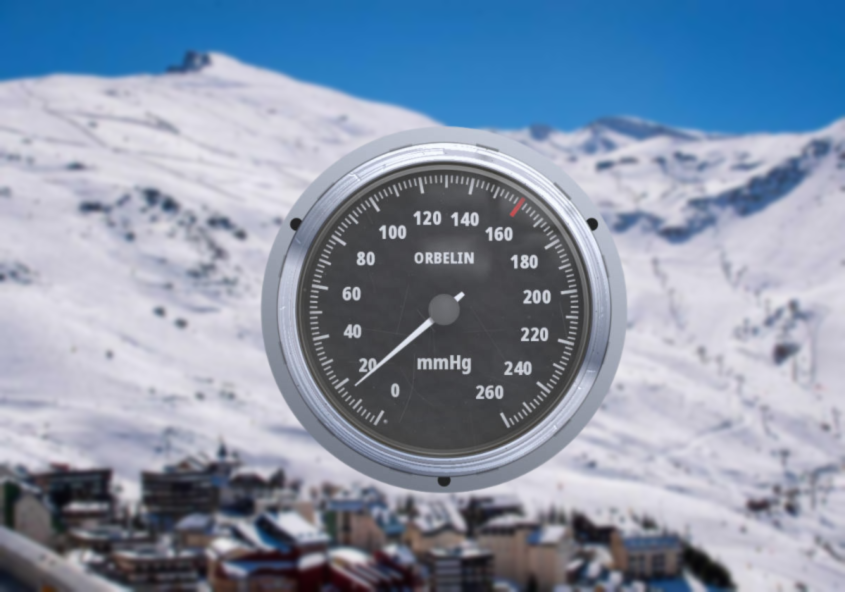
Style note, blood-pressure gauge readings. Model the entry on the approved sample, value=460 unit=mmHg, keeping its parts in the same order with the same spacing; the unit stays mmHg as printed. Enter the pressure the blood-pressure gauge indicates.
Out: value=16 unit=mmHg
